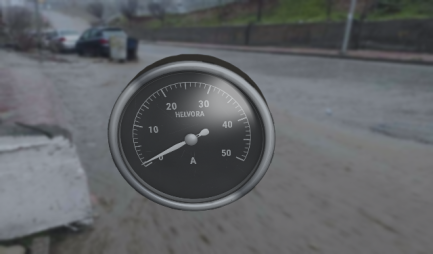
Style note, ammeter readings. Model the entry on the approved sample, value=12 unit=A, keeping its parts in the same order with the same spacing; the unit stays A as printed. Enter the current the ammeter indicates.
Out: value=1 unit=A
